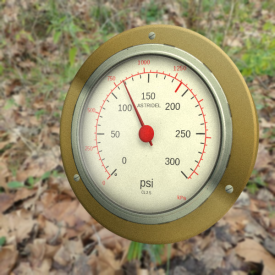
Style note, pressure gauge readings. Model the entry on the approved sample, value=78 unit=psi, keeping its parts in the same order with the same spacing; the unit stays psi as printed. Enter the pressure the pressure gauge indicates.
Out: value=120 unit=psi
